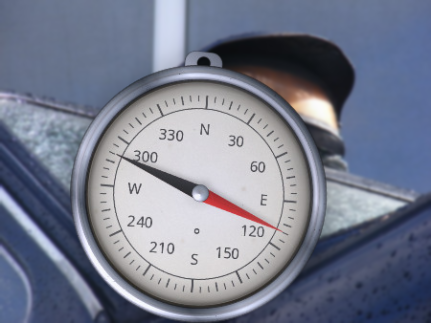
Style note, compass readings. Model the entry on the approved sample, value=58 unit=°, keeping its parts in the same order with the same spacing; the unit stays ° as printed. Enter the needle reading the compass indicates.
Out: value=110 unit=°
